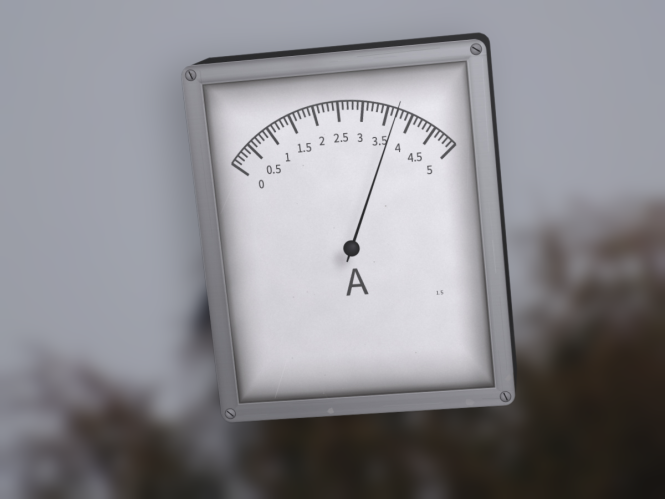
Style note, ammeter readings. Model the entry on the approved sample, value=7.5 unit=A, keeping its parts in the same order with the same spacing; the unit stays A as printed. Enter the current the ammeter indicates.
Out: value=3.7 unit=A
